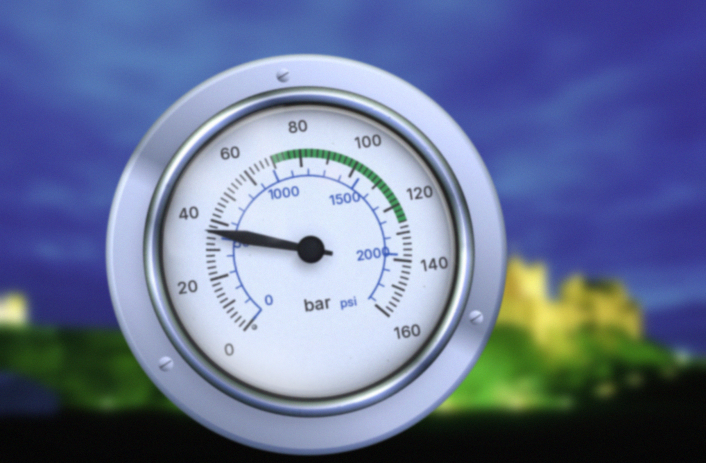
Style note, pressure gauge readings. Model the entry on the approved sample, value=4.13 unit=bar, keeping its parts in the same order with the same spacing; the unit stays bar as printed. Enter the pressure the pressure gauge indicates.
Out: value=36 unit=bar
